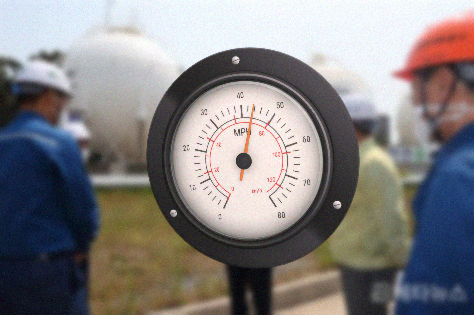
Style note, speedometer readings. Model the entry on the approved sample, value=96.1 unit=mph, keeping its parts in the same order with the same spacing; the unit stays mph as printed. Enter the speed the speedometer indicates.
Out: value=44 unit=mph
